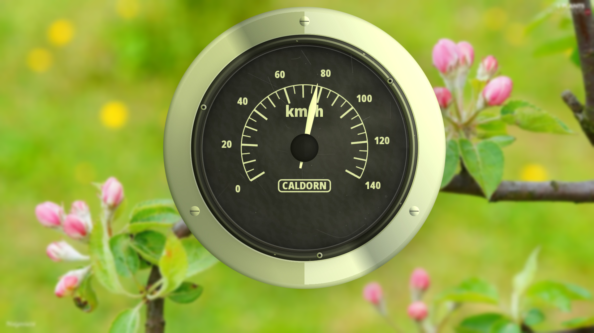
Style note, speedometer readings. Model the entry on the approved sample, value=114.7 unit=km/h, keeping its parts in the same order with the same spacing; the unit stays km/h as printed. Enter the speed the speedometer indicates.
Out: value=77.5 unit=km/h
